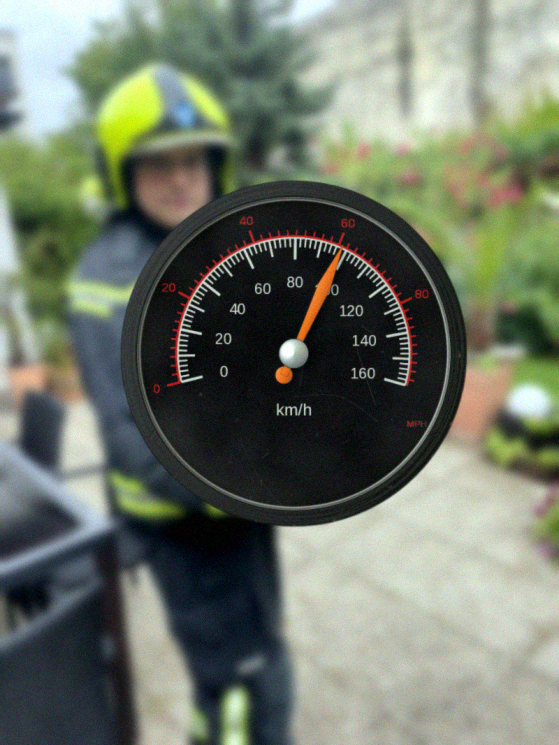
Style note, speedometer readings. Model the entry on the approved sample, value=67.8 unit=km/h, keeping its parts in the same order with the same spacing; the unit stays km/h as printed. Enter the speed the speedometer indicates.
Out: value=98 unit=km/h
